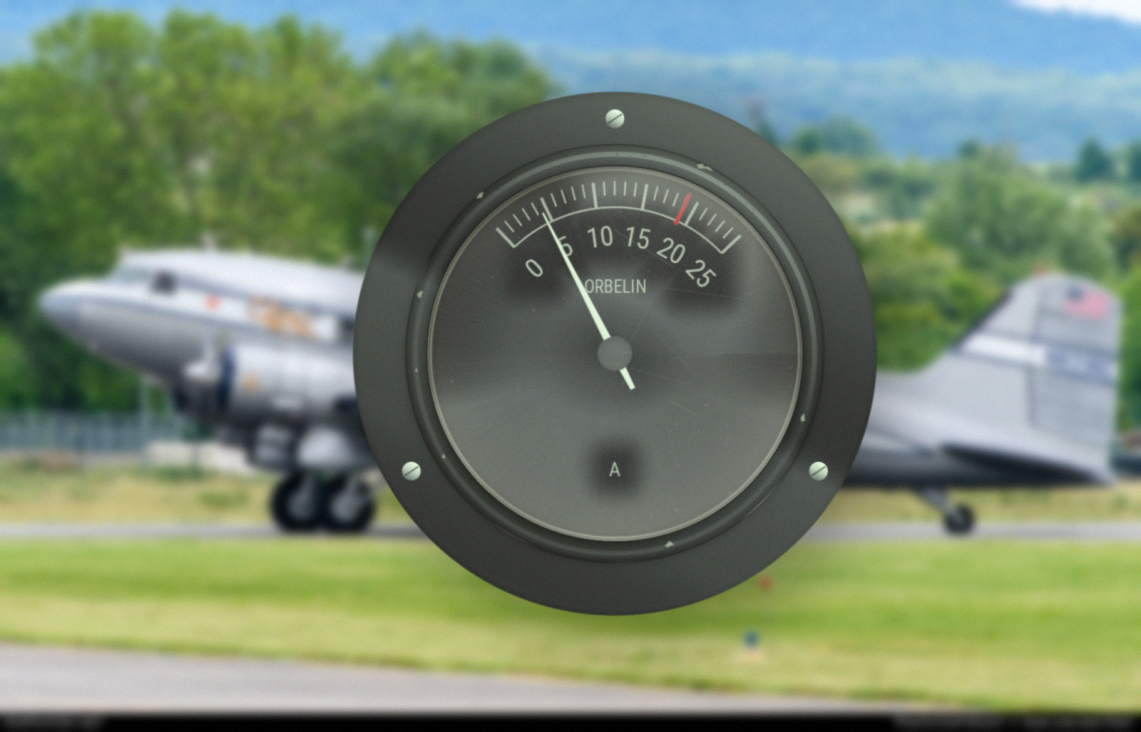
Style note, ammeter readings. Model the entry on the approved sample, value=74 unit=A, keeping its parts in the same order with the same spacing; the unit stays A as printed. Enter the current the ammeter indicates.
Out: value=4.5 unit=A
